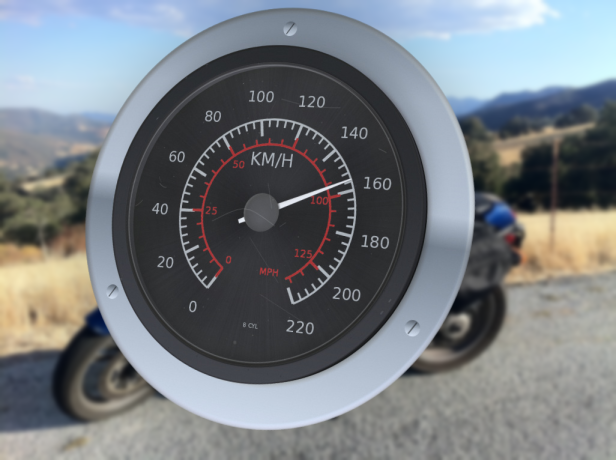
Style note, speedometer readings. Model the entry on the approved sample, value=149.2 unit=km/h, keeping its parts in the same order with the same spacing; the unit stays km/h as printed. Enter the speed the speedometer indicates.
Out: value=156 unit=km/h
